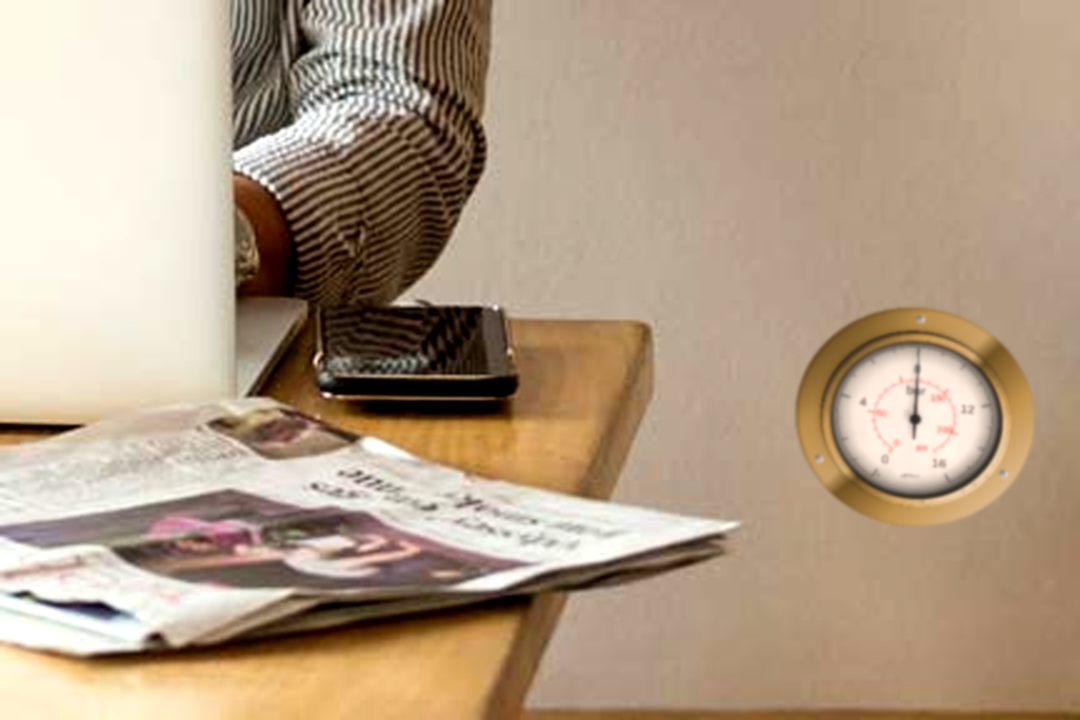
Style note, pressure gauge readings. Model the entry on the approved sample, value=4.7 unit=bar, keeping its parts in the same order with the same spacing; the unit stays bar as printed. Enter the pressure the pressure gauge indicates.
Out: value=8 unit=bar
